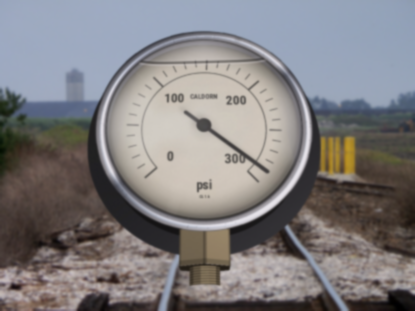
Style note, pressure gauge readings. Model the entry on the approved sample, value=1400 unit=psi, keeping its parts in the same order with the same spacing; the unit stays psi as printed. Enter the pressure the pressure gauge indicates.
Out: value=290 unit=psi
